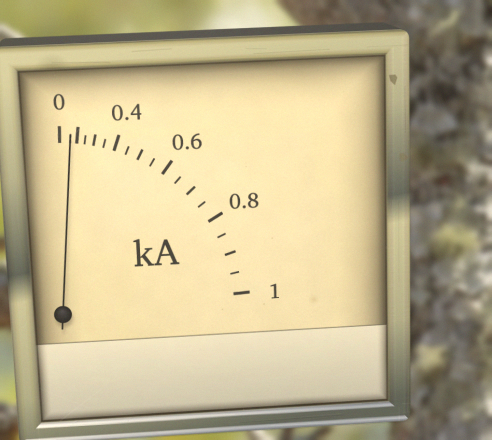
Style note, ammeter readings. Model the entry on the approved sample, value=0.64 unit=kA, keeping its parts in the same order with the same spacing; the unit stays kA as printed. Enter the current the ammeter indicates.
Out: value=0.15 unit=kA
